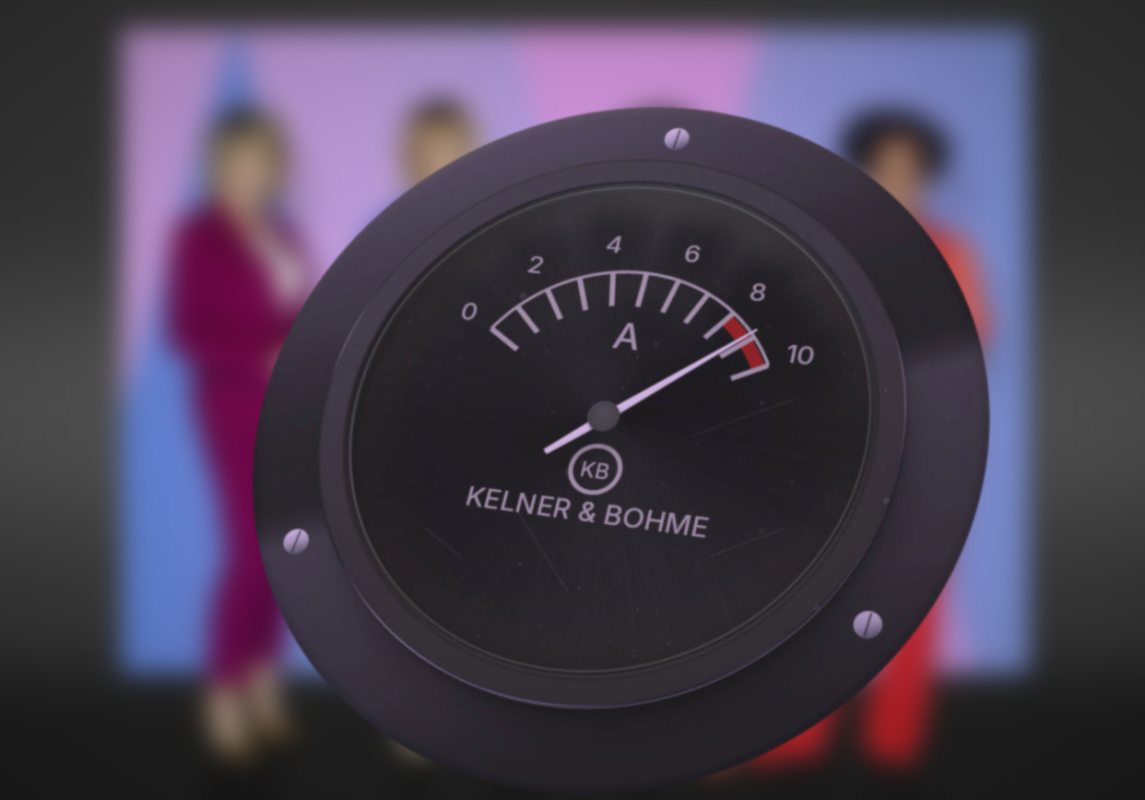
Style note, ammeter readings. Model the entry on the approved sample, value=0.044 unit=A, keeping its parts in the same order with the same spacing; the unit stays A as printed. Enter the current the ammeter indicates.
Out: value=9 unit=A
